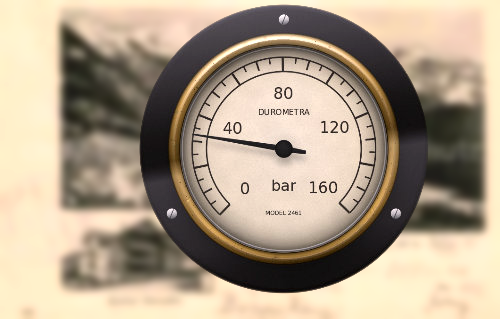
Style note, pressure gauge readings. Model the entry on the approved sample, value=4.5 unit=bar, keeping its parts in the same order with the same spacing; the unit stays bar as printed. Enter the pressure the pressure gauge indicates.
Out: value=32.5 unit=bar
